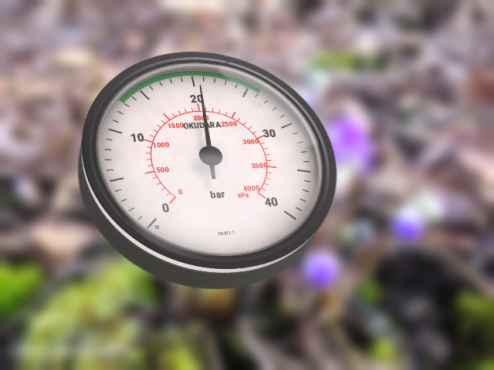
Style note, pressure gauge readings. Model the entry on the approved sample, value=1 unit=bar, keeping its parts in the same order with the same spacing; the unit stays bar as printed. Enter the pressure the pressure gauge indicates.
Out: value=20.5 unit=bar
